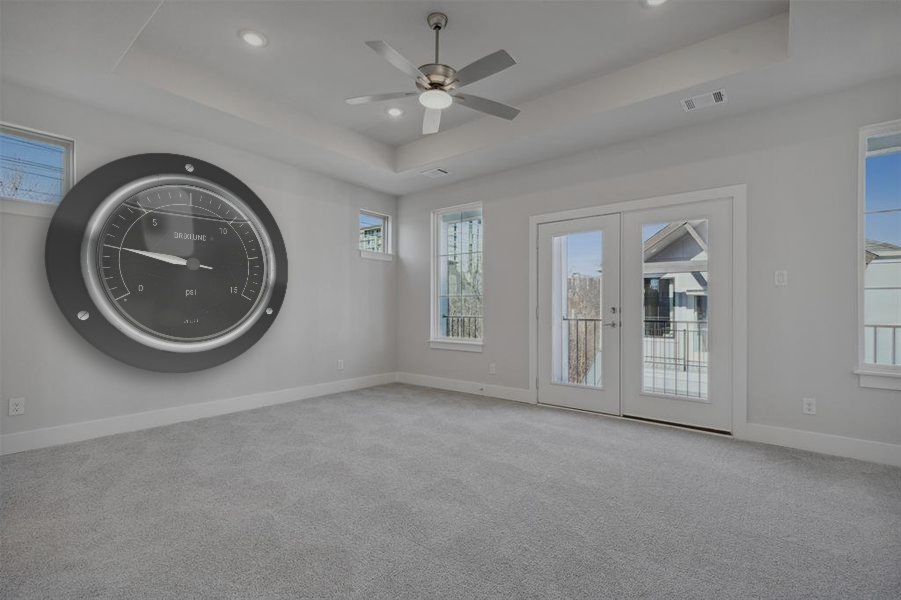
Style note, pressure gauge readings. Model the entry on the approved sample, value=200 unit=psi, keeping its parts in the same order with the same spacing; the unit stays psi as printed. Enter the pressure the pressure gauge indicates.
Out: value=2.5 unit=psi
